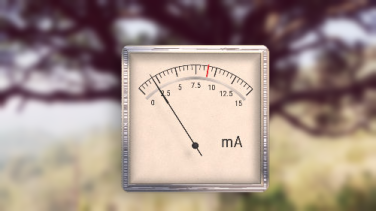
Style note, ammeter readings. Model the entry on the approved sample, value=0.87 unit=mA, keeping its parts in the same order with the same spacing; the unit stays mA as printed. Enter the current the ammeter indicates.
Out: value=2 unit=mA
